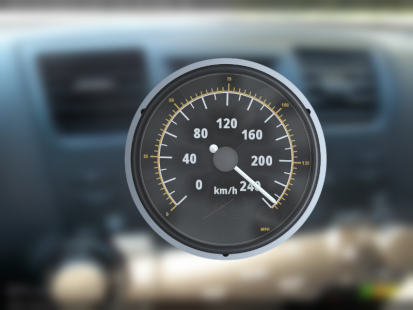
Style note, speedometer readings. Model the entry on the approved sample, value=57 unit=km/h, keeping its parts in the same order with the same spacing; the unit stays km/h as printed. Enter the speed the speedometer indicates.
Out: value=235 unit=km/h
